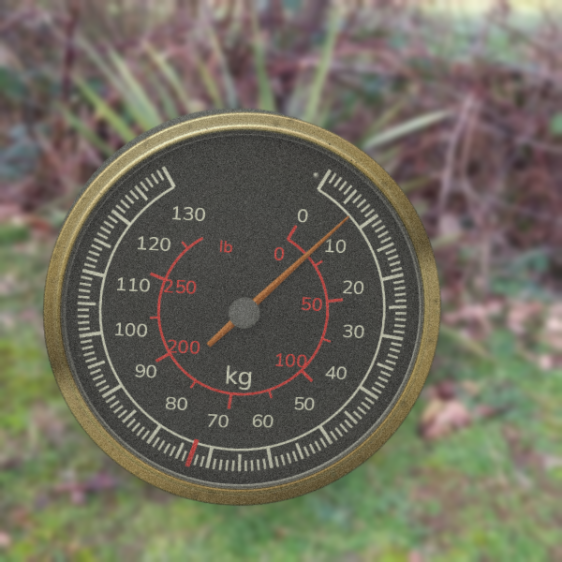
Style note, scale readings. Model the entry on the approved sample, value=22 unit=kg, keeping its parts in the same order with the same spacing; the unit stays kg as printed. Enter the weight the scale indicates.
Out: value=7 unit=kg
